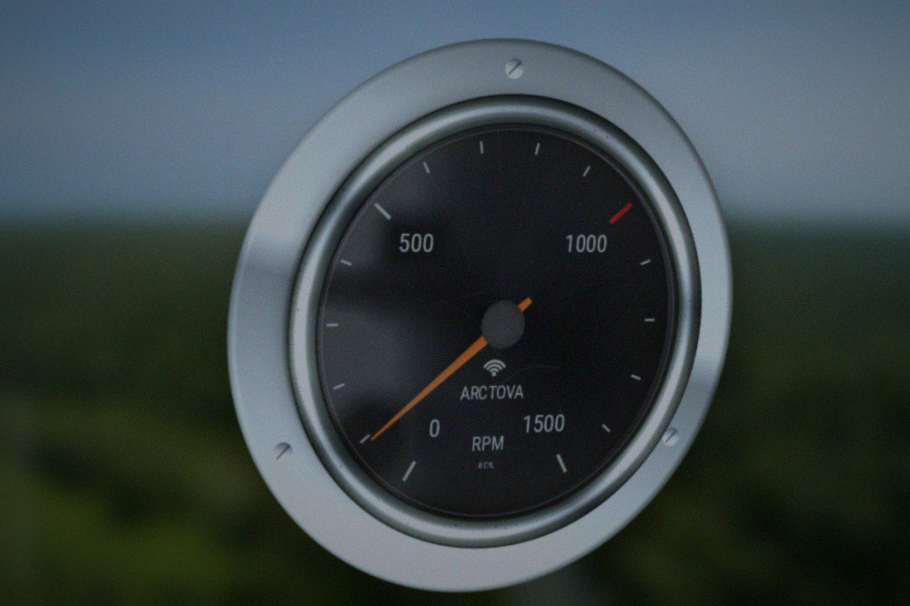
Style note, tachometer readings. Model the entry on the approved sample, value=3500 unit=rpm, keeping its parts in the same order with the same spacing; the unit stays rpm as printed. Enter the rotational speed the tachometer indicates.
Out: value=100 unit=rpm
